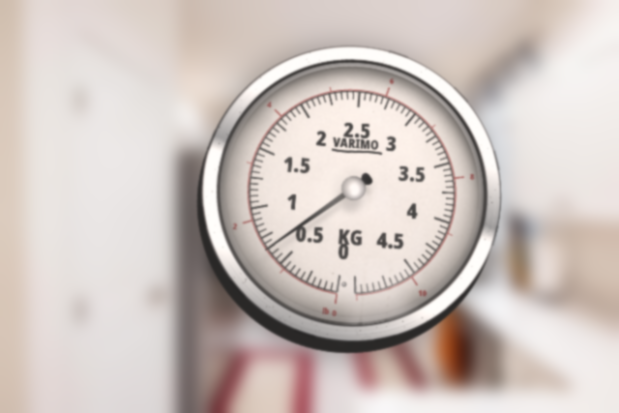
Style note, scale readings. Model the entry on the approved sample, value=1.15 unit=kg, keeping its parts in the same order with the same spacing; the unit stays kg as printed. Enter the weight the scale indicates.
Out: value=0.65 unit=kg
